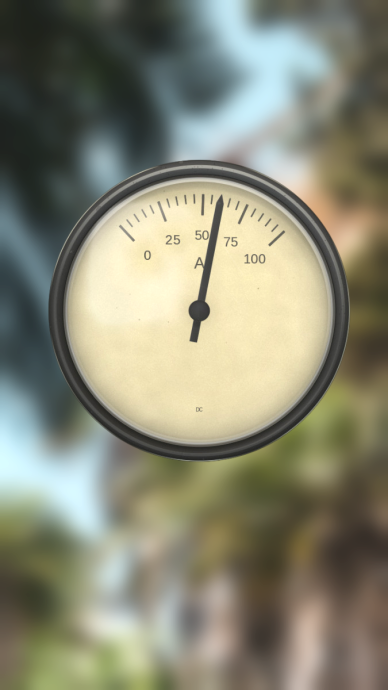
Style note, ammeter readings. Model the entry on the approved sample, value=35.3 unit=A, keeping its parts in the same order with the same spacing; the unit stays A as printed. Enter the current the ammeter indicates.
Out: value=60 unit=A
